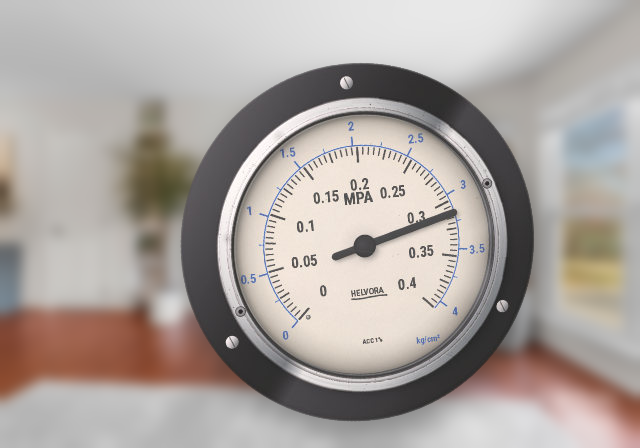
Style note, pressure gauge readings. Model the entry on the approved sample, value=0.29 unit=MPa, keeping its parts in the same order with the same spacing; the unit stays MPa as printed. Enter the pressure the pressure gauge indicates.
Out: value=0.31 unit=MPa
